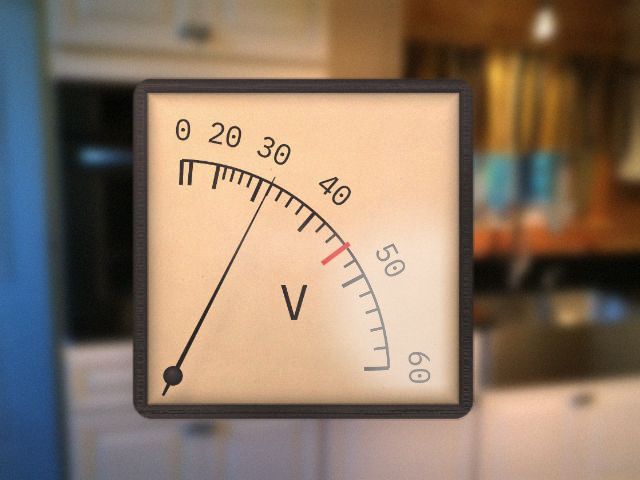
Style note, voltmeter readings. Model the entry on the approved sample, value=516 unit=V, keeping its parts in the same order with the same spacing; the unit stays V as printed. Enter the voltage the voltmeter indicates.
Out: value=32 unit=V
